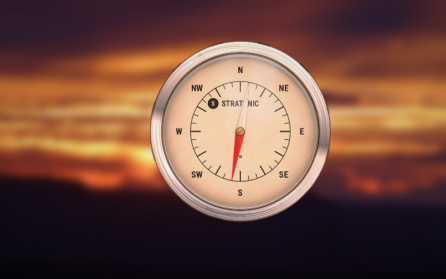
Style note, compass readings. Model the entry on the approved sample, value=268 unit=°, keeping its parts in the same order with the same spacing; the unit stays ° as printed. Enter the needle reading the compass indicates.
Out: value=190 unit=°
